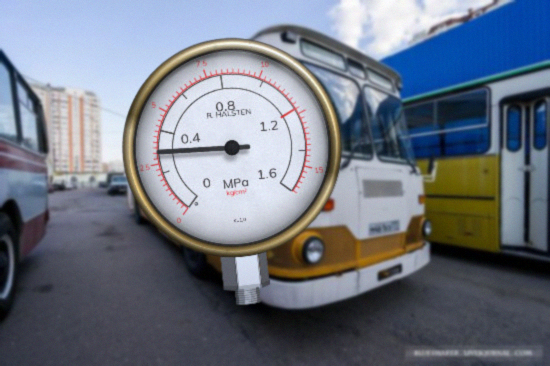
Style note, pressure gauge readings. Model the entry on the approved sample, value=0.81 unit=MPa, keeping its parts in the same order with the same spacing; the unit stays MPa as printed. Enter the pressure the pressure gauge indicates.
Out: value=0.3 unit=MPa
